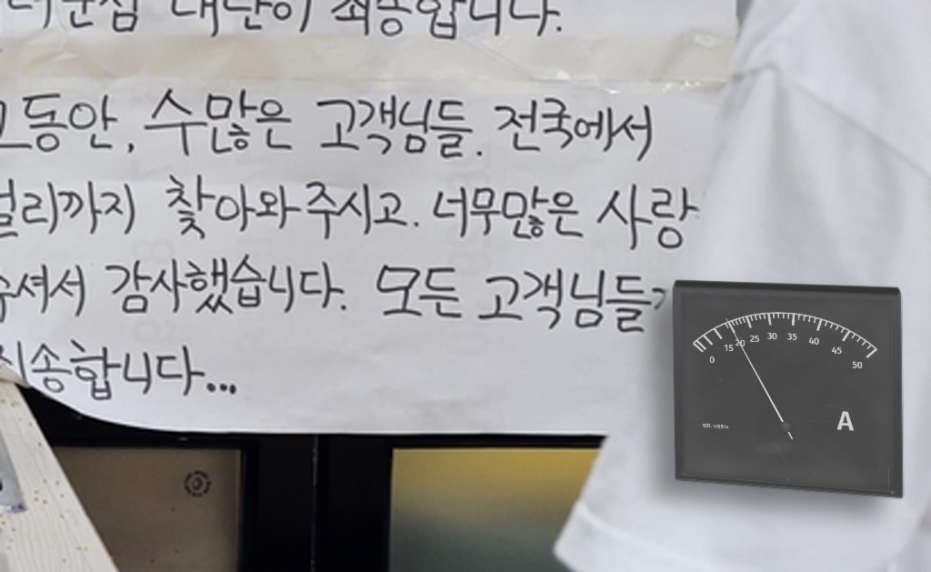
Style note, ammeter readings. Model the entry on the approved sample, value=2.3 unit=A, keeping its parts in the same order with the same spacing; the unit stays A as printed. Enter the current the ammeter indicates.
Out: value=20 unit=A
